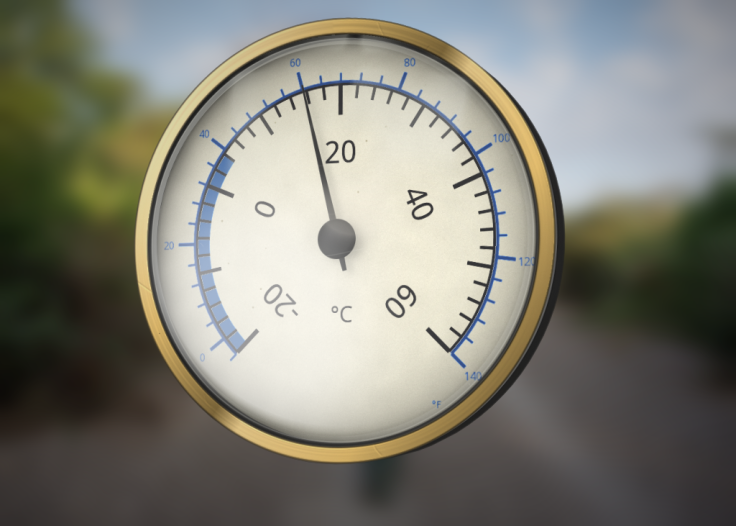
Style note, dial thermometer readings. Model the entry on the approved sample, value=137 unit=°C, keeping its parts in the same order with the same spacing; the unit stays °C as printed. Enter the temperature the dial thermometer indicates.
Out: value=16 unit=°C
